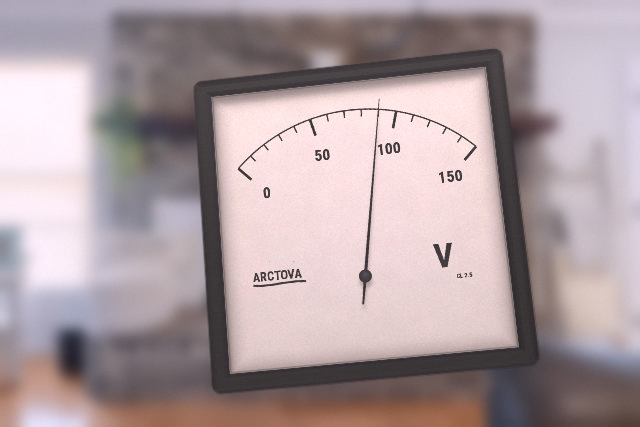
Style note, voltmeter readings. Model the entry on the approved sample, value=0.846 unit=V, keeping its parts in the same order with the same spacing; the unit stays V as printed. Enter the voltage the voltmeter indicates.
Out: value=90 unit=V
